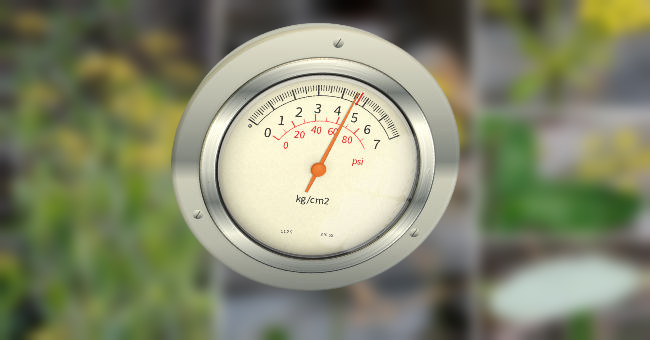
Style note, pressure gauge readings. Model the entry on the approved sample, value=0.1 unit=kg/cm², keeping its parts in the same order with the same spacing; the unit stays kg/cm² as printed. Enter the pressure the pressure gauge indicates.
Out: value=4.5 unit=kg/cm²
